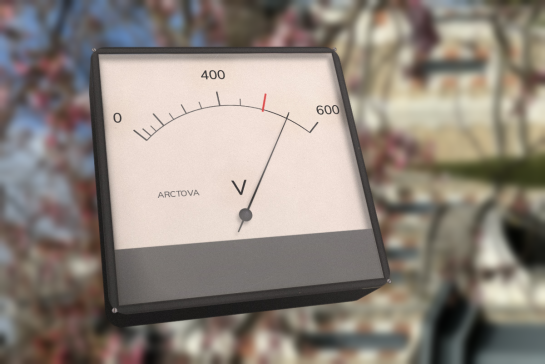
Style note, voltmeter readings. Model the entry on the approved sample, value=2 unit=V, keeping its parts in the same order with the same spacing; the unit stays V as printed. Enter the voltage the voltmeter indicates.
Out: value=550 unit=V
